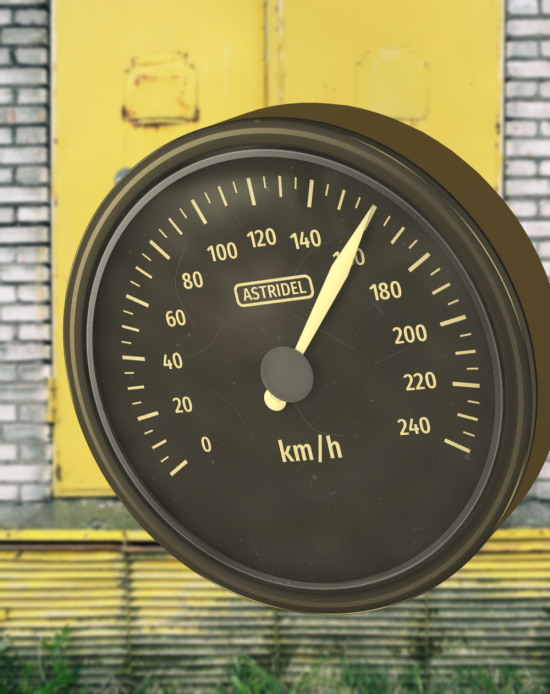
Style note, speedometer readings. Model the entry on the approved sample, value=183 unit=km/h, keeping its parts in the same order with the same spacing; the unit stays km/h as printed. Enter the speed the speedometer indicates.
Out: value=160 unit=km/h
